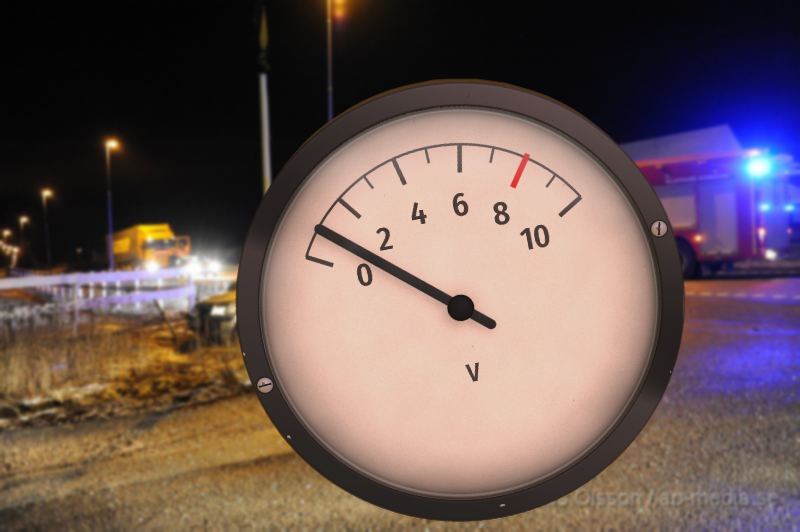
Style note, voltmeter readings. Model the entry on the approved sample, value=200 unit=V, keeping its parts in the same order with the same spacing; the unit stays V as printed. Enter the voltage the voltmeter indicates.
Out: value=1 unit=V
